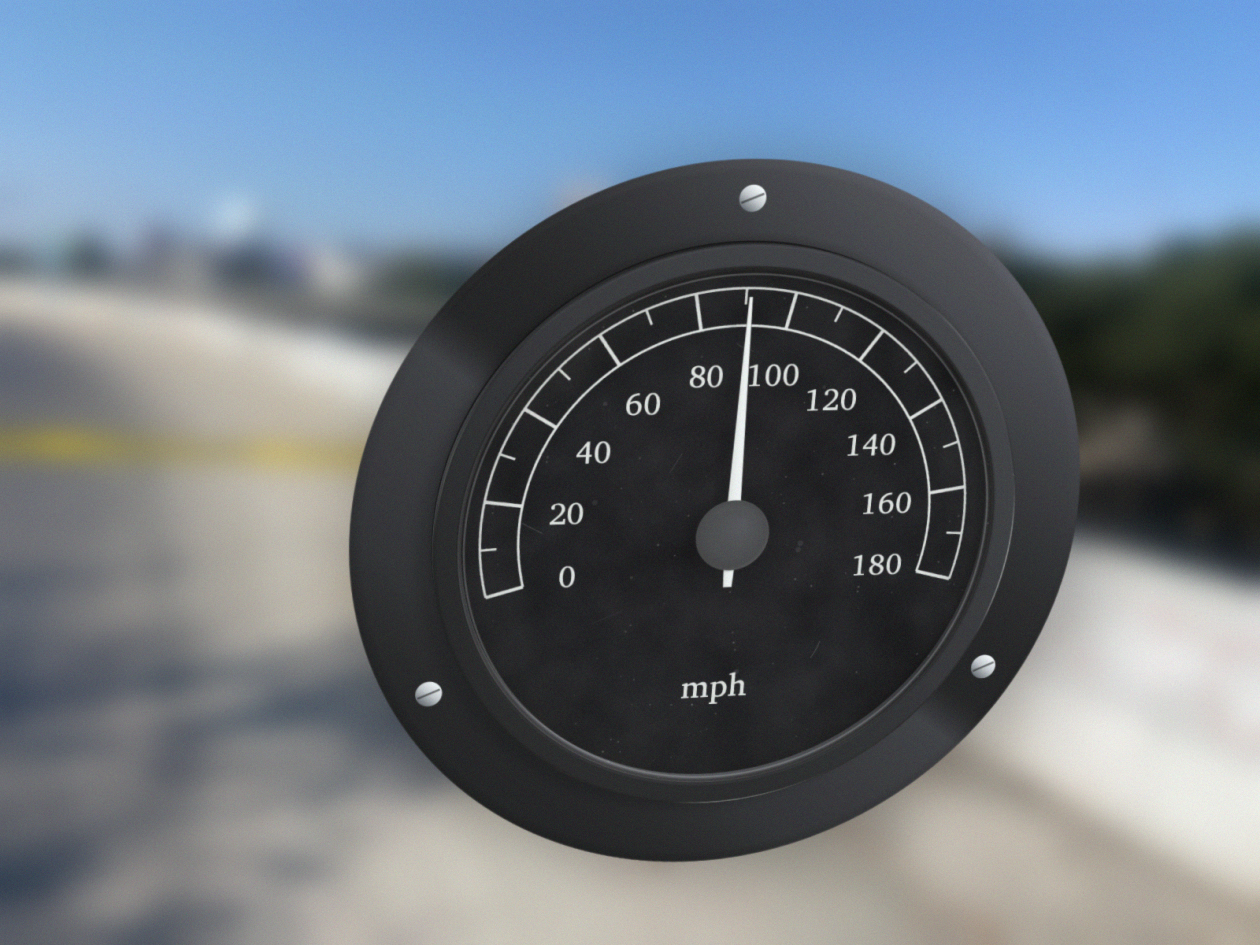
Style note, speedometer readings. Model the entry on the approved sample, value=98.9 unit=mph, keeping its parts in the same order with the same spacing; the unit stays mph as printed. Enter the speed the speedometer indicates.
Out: value=90 unit=mph
